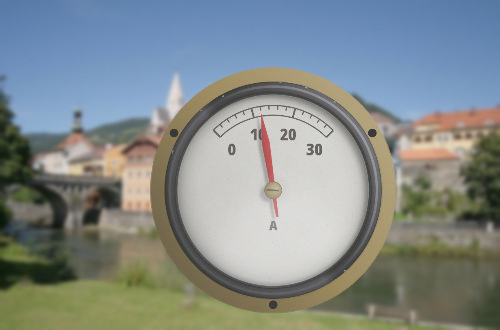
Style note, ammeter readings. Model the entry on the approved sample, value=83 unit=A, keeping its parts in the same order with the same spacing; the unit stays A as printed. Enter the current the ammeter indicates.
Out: value=12 unit=A
